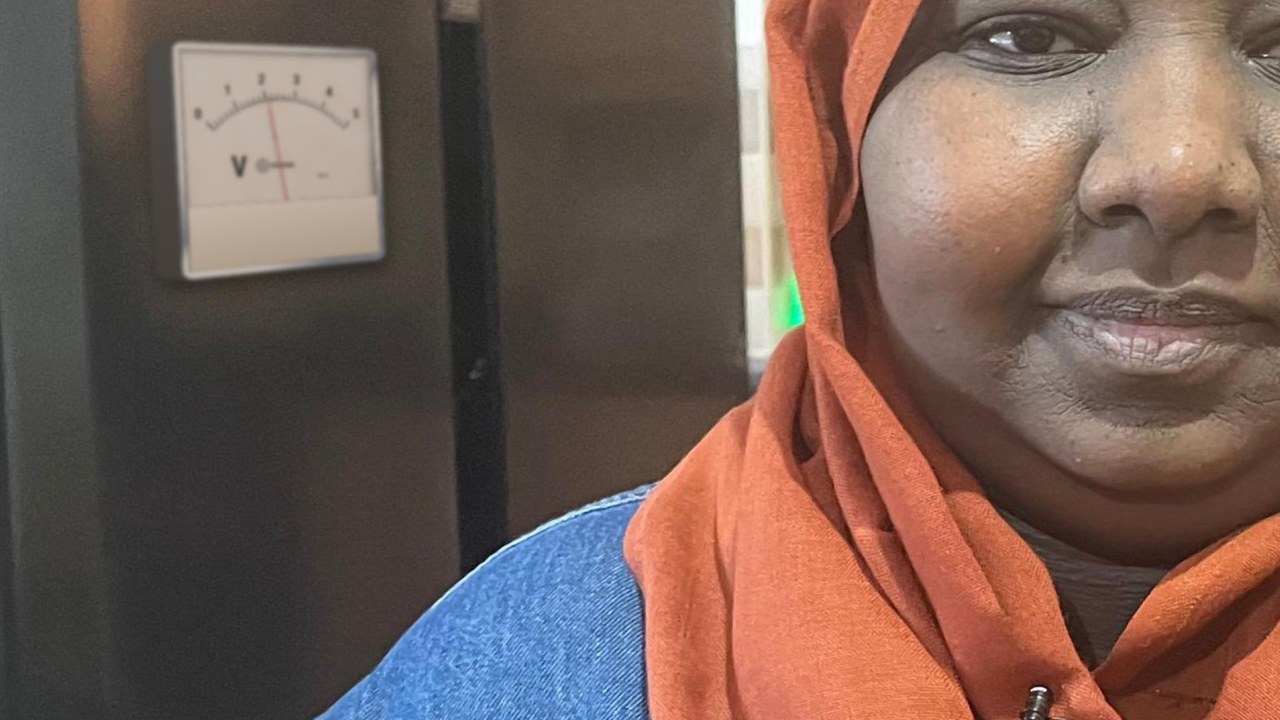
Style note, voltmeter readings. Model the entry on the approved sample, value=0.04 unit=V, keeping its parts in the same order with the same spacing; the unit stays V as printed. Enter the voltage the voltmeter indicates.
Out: value=2 unit=V
